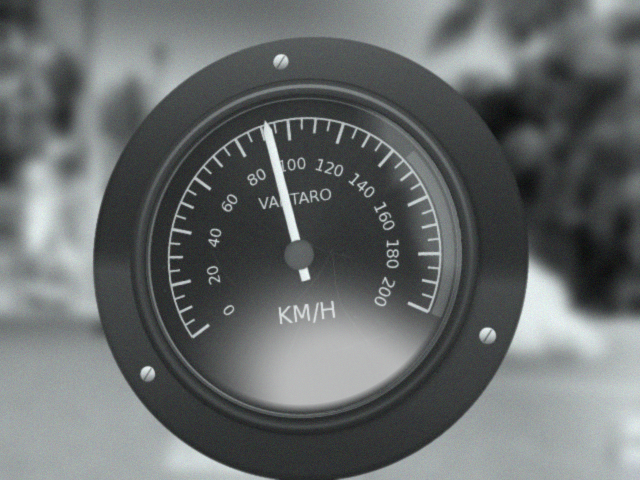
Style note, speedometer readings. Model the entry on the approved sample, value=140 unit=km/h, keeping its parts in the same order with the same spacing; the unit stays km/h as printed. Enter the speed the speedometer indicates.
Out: value=92.5 unit=km/h
